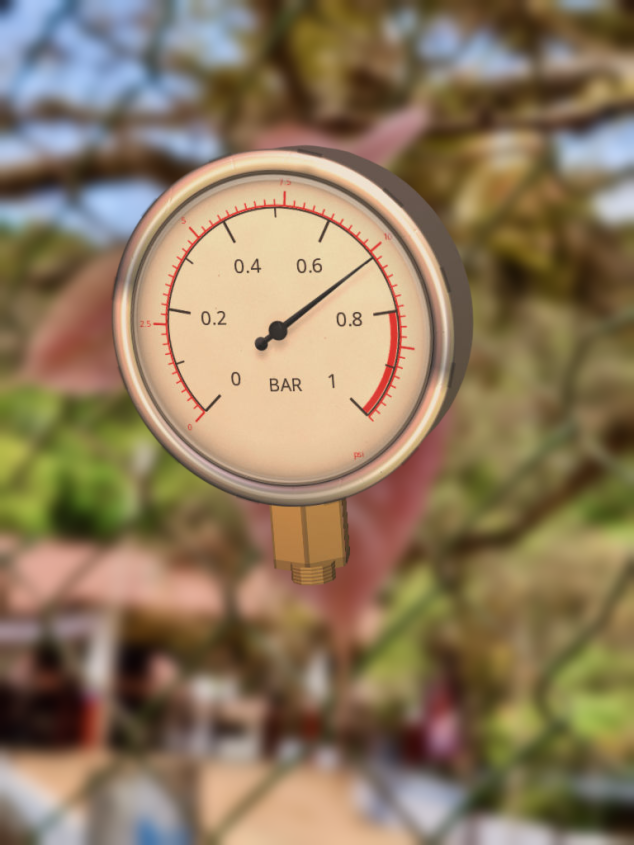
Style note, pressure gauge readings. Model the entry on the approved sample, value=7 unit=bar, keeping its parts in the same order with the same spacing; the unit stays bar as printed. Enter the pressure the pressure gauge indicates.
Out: value=0.7 unit=bar
